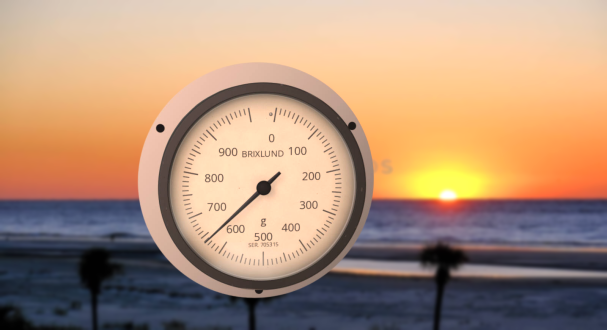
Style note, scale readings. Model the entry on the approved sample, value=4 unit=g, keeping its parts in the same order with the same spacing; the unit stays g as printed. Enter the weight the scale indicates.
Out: value=640 unit=g
